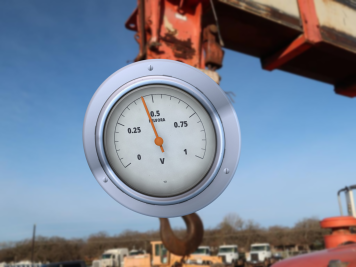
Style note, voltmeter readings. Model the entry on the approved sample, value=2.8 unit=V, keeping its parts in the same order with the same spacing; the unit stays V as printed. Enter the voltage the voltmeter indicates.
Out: value=0.45 unit=V
